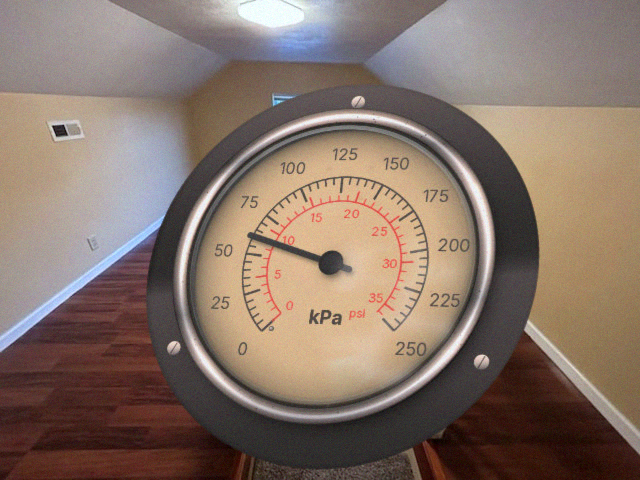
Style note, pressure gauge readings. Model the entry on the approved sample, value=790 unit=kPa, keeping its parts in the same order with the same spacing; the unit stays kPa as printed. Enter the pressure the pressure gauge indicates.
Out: value=60 unit=kPa
